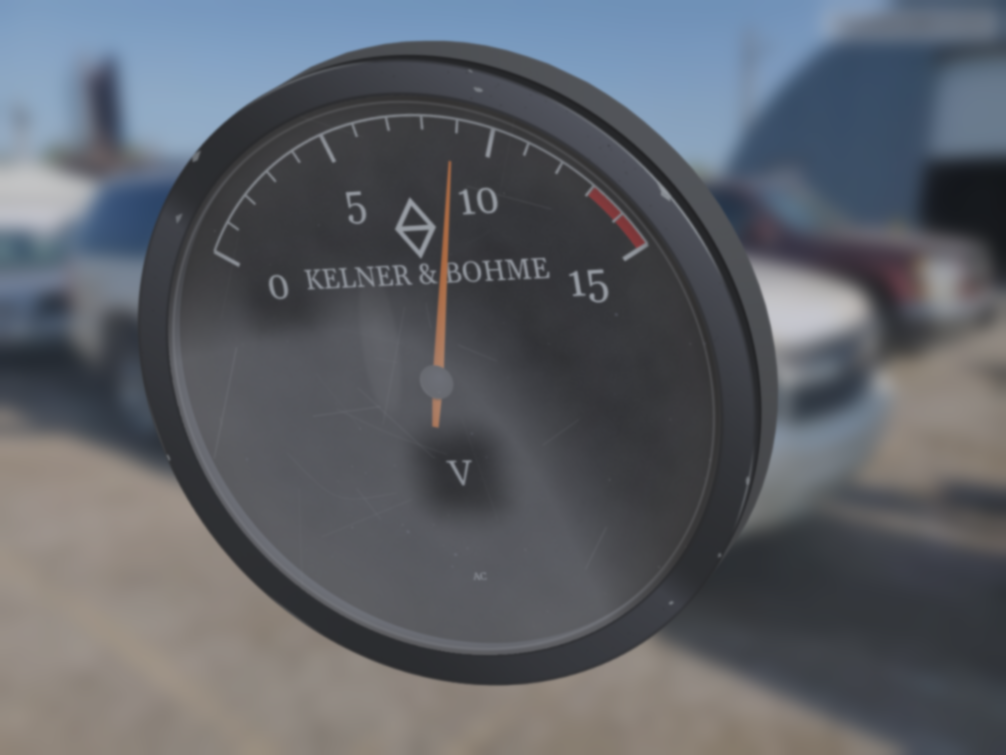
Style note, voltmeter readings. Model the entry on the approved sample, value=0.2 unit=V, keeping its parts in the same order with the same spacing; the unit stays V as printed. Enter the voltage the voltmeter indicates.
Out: value=9 unit=V
